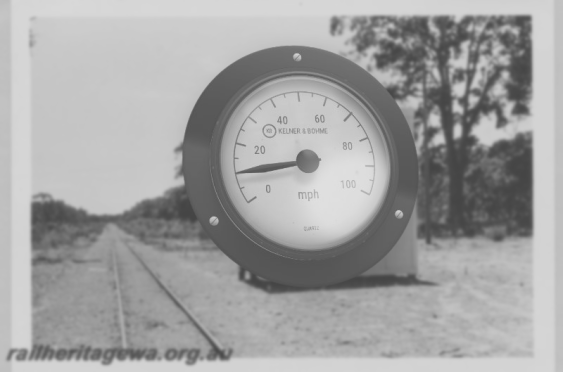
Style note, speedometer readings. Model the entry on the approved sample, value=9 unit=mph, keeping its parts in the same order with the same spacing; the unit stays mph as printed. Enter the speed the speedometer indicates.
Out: value=10 unit=mph
